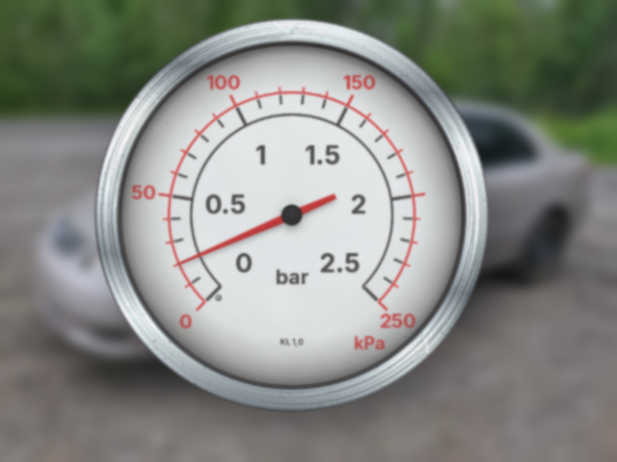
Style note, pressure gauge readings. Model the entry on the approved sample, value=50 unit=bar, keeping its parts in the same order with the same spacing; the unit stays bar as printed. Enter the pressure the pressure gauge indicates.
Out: value=0.2 unit=bar
